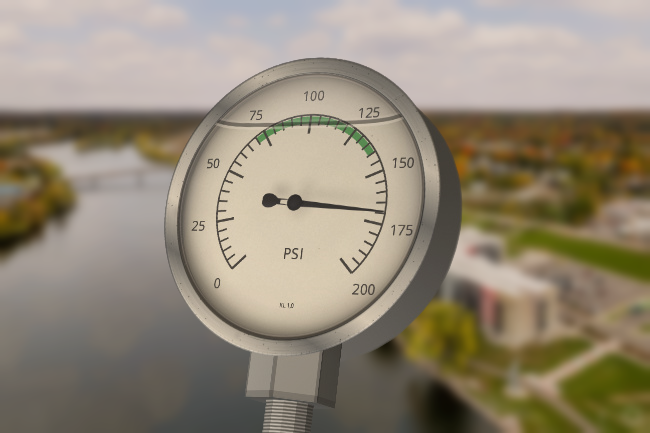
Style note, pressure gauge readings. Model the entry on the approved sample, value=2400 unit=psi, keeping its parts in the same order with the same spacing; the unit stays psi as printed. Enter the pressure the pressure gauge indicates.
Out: value=170 unit=psi
